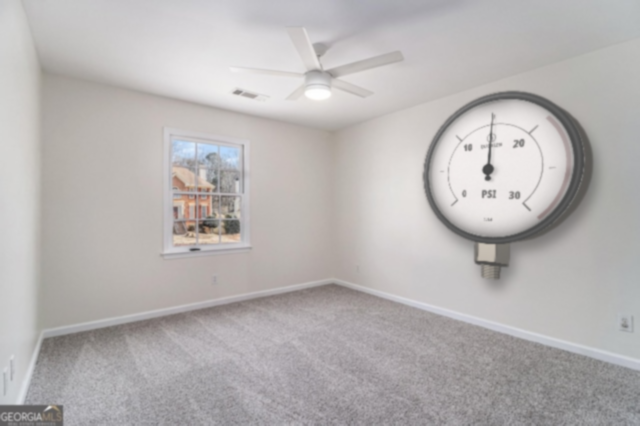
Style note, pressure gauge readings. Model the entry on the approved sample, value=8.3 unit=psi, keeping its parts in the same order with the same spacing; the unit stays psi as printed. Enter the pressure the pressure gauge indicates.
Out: value=15 unit=psi
